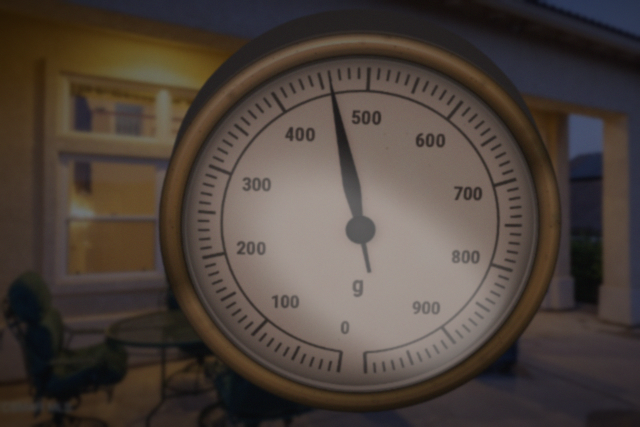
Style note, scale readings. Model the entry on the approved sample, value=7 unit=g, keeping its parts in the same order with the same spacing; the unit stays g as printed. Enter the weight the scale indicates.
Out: value=460 unit=g
